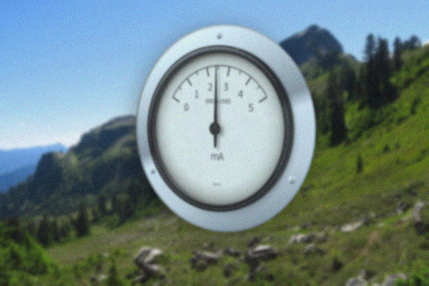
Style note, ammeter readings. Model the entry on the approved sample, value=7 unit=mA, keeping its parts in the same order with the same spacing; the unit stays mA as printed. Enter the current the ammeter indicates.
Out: value=2.5 unit=mA
